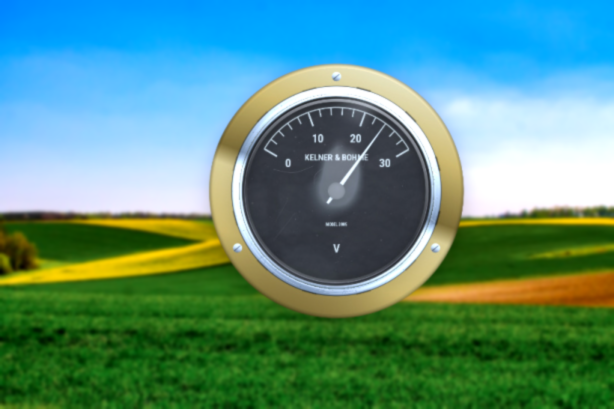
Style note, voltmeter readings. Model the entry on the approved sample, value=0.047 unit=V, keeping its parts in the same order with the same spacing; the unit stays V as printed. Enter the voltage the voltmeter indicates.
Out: value=24 unit=V
